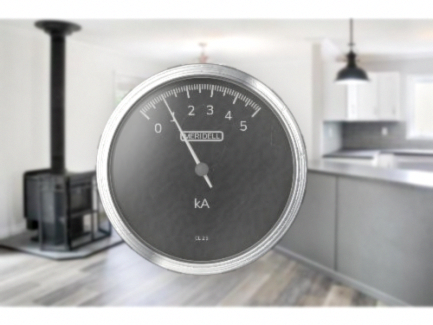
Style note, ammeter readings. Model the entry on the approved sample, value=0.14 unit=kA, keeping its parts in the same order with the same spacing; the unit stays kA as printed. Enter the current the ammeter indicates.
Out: value=1 unit=kA
